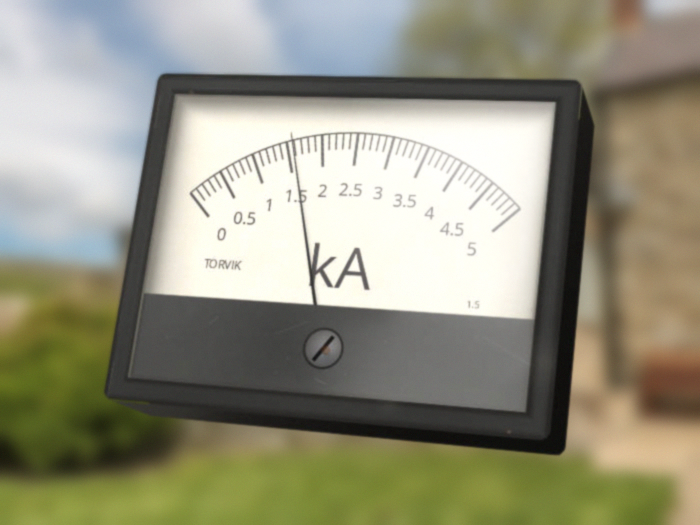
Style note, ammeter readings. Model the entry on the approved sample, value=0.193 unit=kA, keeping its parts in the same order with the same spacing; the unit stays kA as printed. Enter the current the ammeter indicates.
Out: value=1.6 unit=kA
